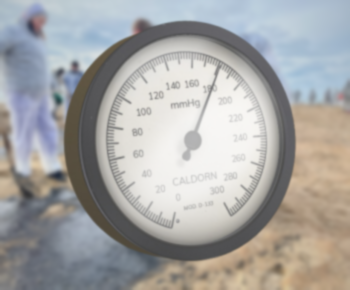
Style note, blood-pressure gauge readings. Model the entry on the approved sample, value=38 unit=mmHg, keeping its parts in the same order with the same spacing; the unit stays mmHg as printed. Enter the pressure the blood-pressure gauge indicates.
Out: value=180 unit=mmHg
